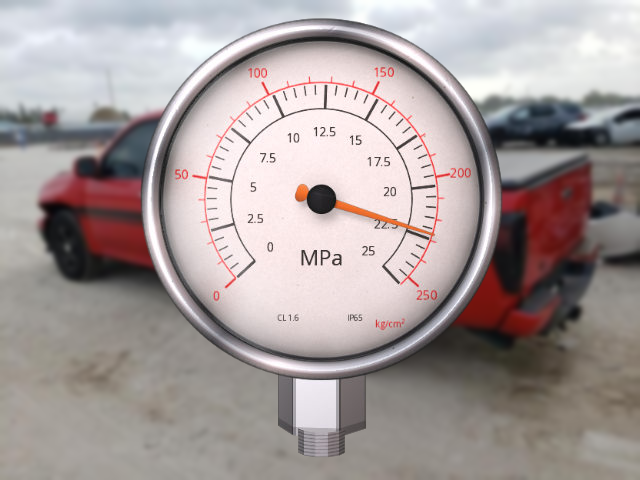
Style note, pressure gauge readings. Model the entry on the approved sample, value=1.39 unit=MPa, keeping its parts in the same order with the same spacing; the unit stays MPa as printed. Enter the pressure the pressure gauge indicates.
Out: value=22.25 unit=MPa
